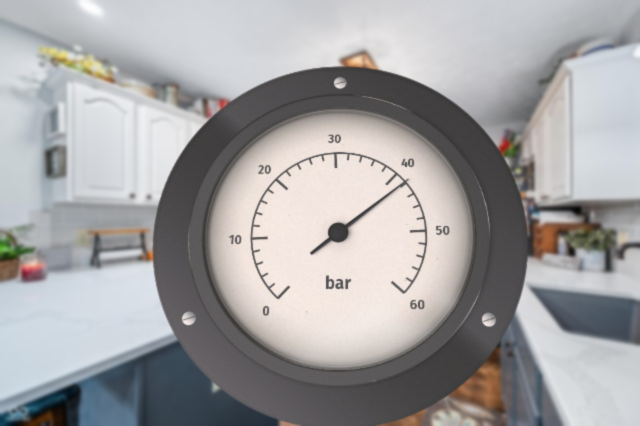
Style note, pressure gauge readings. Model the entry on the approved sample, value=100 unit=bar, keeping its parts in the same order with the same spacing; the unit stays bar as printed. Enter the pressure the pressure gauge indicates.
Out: value=42 unit=bar
